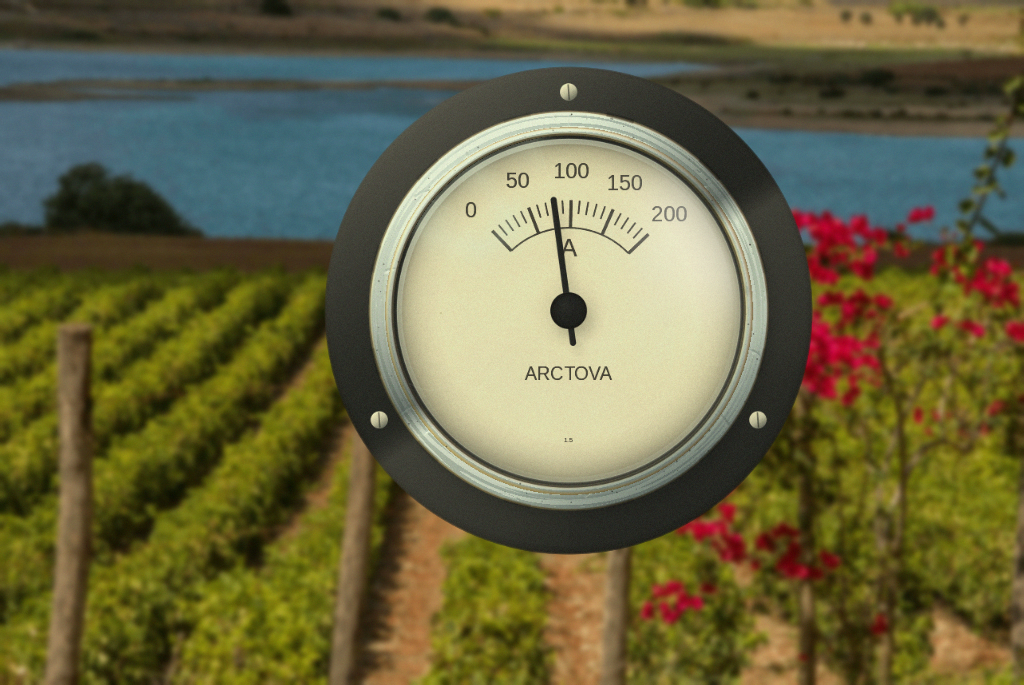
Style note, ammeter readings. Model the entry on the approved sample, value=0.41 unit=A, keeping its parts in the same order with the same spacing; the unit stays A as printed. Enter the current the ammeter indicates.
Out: value=80 unit=A
